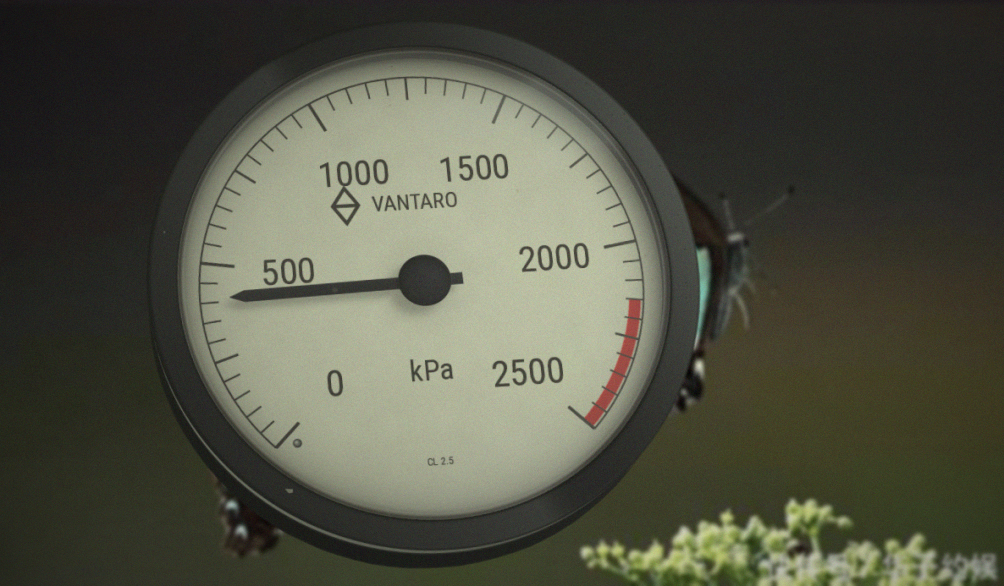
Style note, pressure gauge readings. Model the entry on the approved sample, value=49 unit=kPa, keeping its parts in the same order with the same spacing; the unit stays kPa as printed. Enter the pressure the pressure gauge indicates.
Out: value=400 unit=kPa
